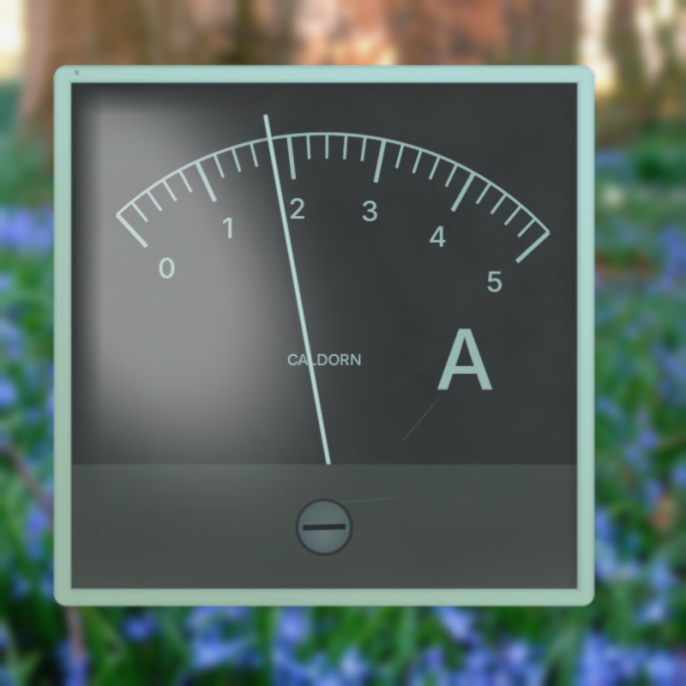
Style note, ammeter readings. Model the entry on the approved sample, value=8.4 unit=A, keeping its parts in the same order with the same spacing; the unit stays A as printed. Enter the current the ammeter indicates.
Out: value=1.8 unit=A
